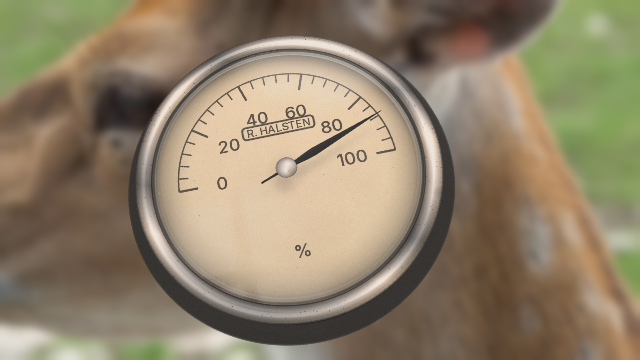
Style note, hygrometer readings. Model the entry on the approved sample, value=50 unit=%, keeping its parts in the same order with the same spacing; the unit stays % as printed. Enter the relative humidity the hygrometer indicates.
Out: value=88 unit=%
